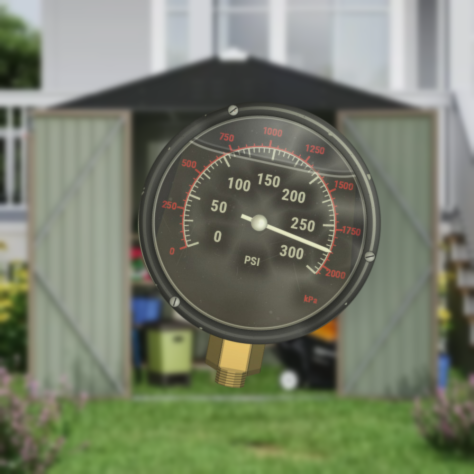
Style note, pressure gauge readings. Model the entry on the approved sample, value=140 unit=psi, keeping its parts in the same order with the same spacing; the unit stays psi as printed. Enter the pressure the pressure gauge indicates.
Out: value=275 unit=psi
